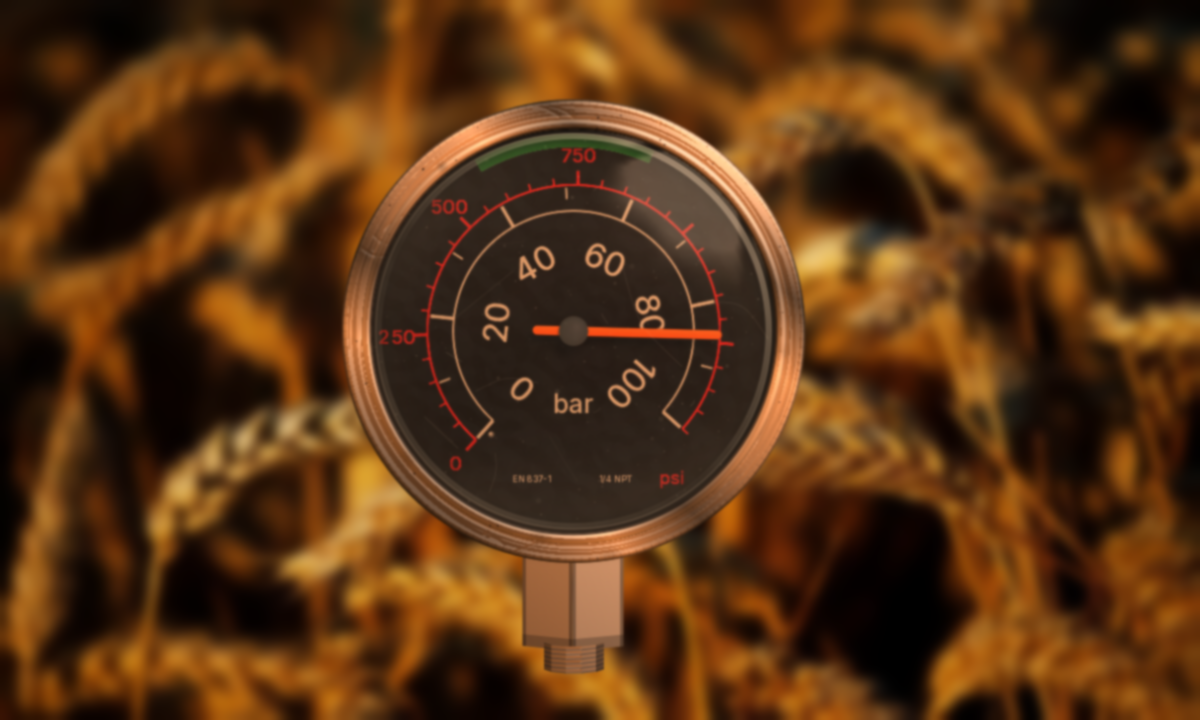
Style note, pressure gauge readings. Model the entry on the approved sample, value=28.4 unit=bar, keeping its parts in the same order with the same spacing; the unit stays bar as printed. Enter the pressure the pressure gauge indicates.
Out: value=85 unit=bar
